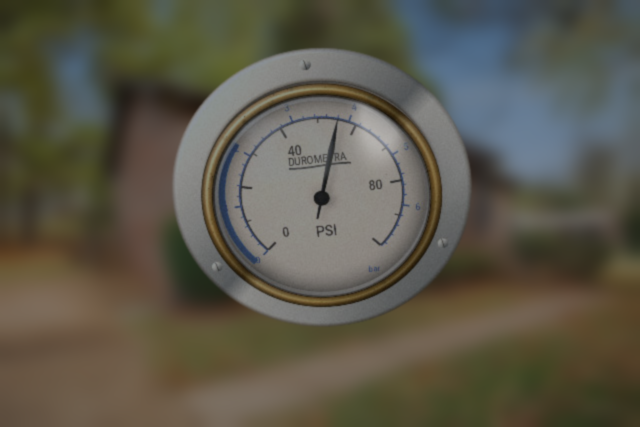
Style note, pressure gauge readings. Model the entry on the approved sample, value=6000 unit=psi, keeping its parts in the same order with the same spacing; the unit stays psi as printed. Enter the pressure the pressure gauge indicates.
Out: value=55 unit=psi
